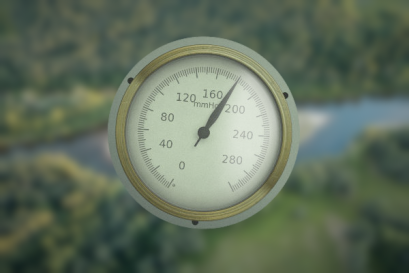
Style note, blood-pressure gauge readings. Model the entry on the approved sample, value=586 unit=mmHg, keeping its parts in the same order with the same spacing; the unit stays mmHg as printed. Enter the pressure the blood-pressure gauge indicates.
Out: value=180 unit=mmHg
